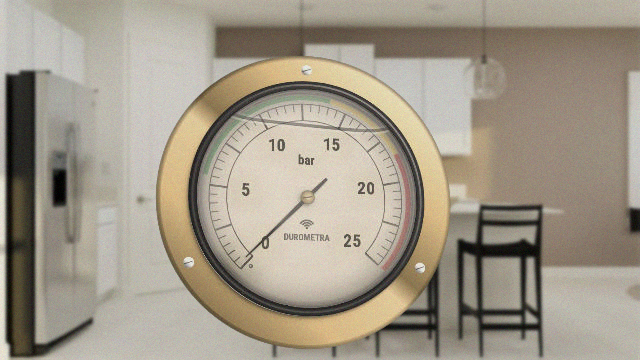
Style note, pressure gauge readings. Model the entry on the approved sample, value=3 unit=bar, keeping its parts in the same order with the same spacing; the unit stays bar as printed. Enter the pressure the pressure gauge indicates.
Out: value=0.25 unit=bar
